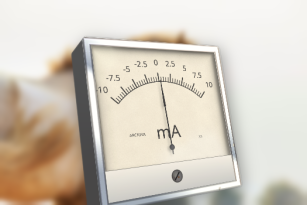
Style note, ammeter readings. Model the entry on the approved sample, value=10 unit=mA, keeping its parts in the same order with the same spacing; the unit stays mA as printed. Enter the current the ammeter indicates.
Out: value=0 unit=mA
